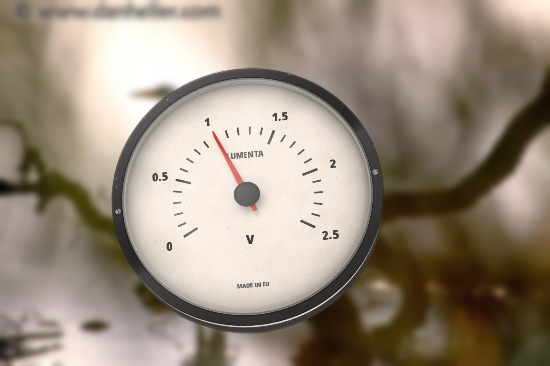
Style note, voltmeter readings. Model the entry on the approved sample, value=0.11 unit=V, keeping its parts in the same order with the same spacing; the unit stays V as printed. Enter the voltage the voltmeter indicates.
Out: value=1 unit=V
